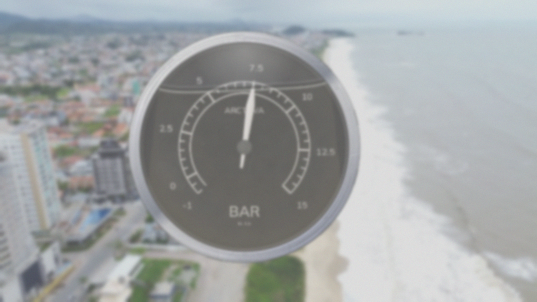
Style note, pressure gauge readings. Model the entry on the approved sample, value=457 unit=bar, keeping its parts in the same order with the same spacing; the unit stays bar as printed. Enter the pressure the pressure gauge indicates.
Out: value=7.5 unit=bar
